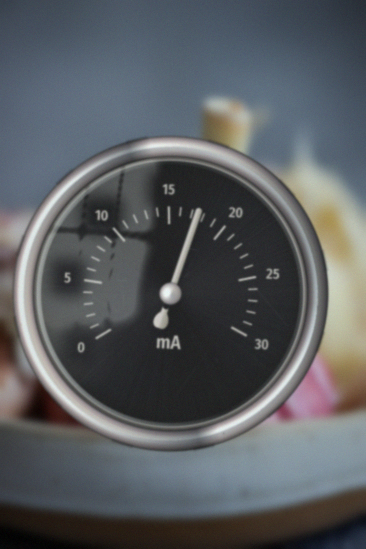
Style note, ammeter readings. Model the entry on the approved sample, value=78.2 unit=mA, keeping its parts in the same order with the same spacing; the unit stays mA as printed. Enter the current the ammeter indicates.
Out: value=17.5 unit=mA
